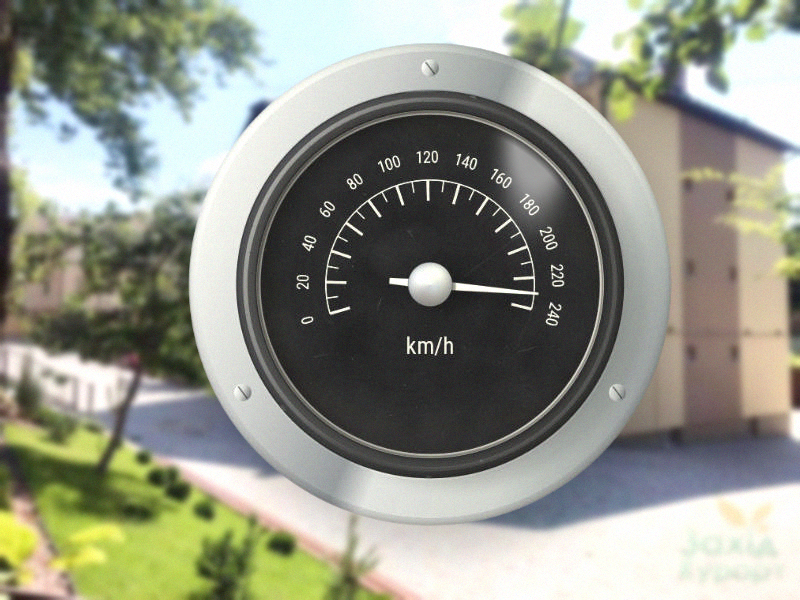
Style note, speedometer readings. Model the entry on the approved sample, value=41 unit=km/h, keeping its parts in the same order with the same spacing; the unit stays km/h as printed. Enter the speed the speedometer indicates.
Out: value=230 unit=km/h
